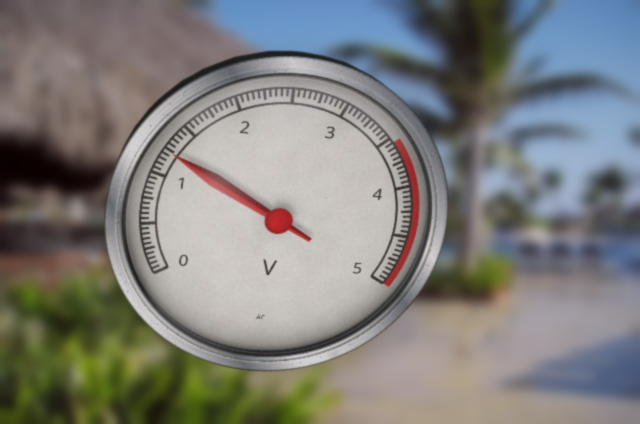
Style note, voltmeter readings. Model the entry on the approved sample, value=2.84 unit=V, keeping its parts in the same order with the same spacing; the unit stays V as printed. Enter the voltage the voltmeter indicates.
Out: value=1.25 unit=V
